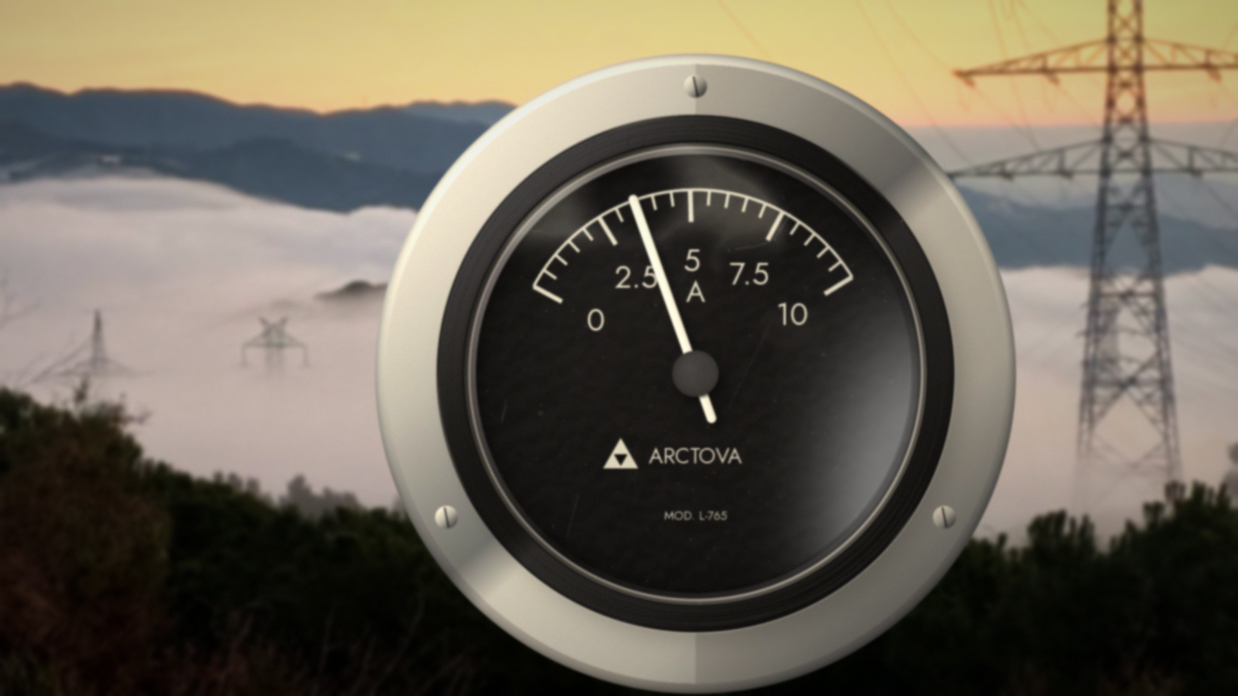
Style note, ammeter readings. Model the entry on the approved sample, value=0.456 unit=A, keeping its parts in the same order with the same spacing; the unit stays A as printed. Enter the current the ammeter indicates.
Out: value=3.5 unit=A
